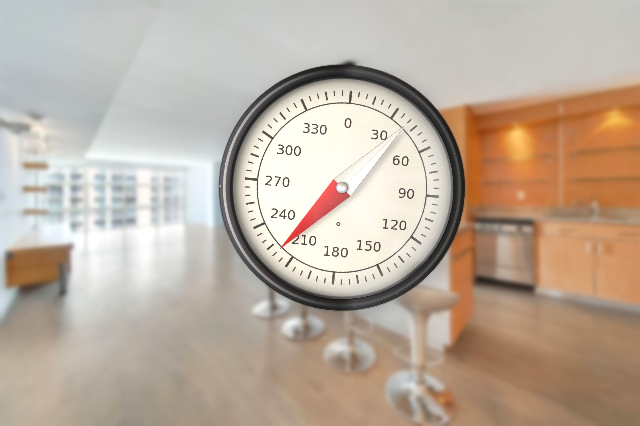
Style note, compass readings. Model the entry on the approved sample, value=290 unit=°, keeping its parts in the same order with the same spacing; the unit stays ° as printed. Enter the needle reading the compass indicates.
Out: value=220 unit=°
